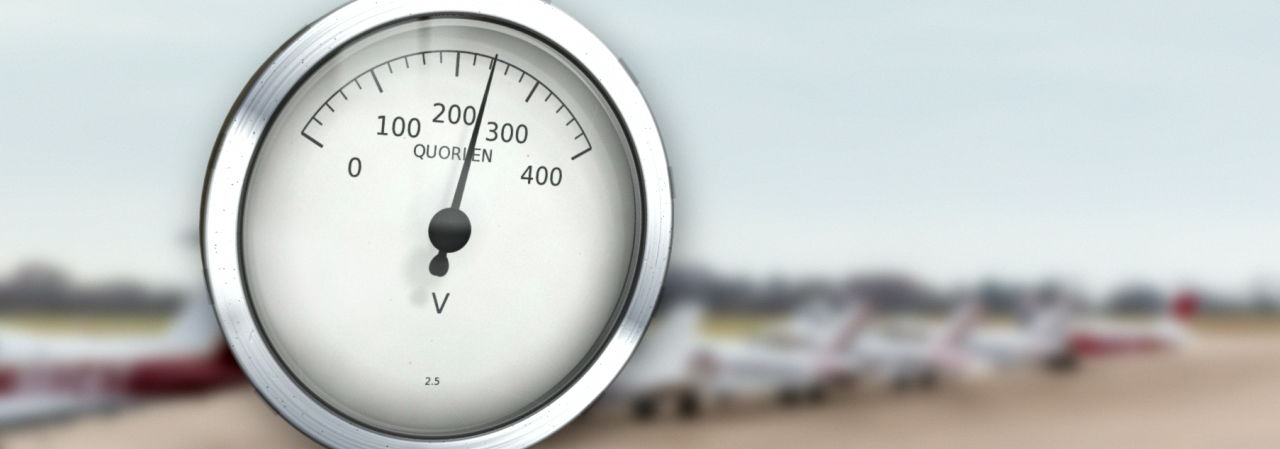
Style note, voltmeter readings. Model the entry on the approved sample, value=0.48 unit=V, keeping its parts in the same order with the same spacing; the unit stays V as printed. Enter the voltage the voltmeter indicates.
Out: value=240 unit=V
